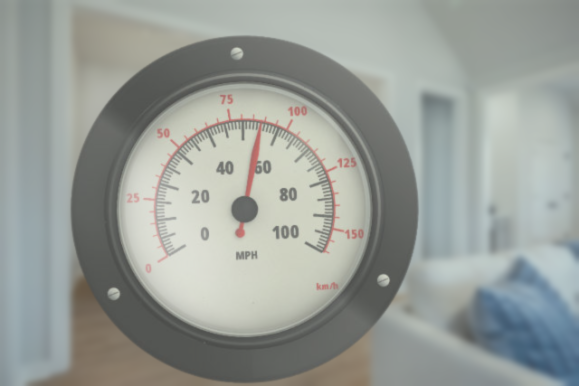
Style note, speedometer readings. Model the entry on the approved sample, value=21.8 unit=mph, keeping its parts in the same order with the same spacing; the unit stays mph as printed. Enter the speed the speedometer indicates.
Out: value=55 unit=mph
